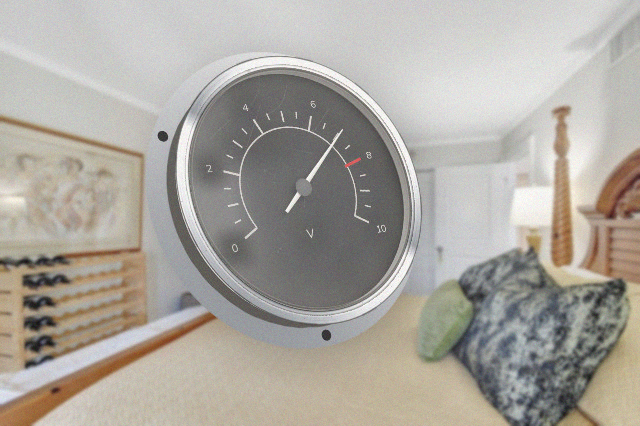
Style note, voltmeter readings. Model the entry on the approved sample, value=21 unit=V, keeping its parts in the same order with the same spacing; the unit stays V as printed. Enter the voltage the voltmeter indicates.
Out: value=7 unit=V
